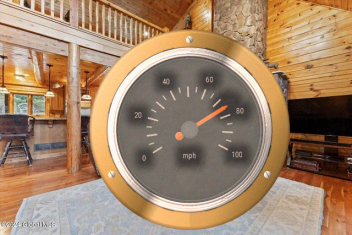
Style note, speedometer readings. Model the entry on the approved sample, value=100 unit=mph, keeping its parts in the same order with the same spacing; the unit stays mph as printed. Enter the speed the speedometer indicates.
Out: value=75 unit=mph
